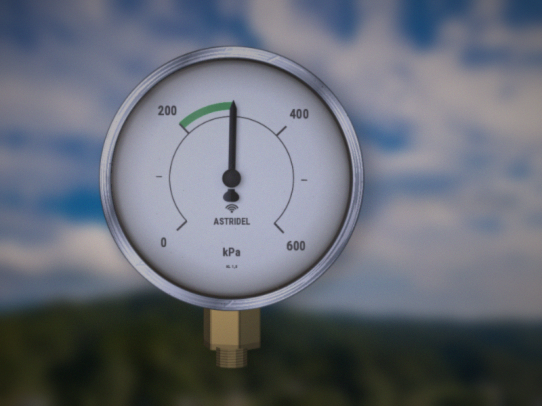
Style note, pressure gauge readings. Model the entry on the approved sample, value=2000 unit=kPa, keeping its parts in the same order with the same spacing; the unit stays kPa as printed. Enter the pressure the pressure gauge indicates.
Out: value=300 unit=kPa
